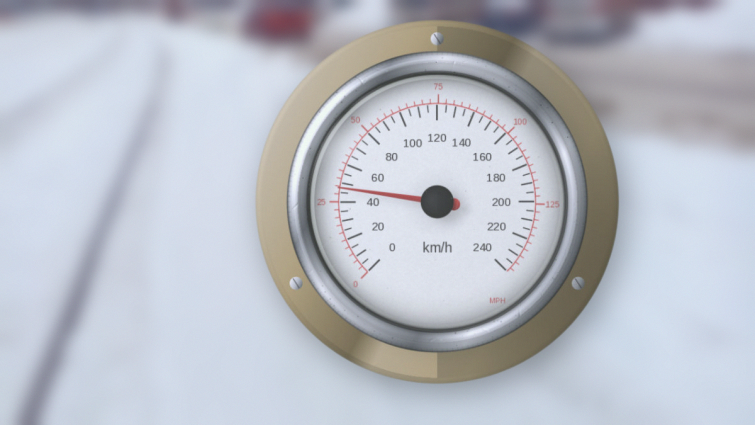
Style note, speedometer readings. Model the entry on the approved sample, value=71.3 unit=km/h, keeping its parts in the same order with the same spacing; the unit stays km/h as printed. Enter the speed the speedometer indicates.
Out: value=47.5 unit=km/h
